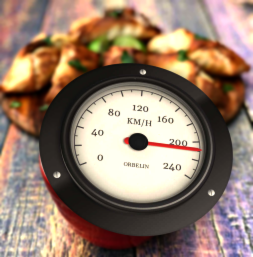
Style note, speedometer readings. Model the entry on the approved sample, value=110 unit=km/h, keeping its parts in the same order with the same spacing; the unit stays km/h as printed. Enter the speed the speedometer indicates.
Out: value=210 unit=km/h
